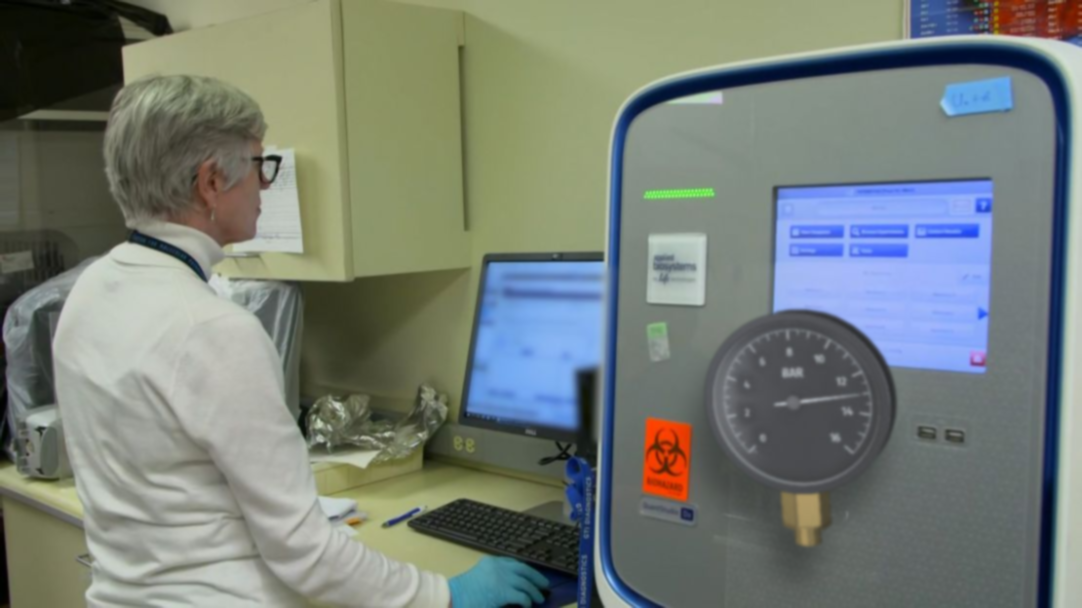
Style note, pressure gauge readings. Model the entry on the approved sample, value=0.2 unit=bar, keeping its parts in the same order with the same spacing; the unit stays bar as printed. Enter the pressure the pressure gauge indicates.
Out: value=13 unit=bar
